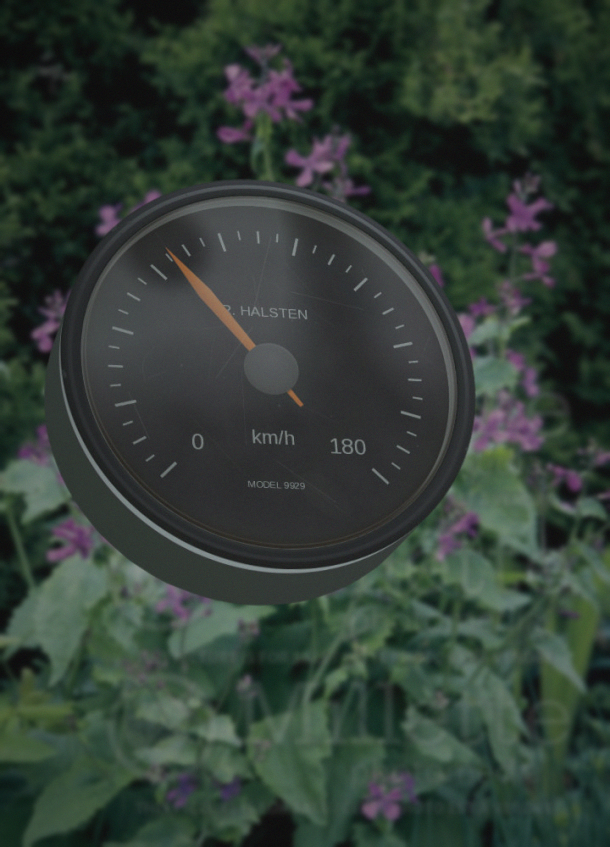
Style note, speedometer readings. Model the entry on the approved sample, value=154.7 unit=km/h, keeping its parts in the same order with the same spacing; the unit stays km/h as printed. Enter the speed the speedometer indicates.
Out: value=65 unit=km/h
